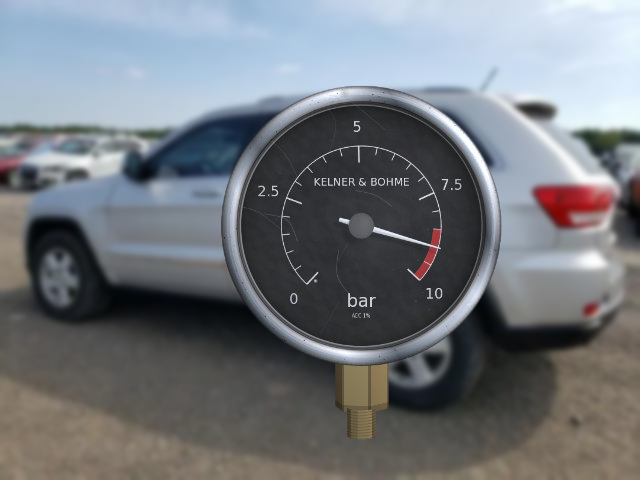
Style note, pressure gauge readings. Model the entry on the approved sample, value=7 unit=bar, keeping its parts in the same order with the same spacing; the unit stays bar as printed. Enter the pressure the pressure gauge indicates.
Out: value=9 unit=bar
